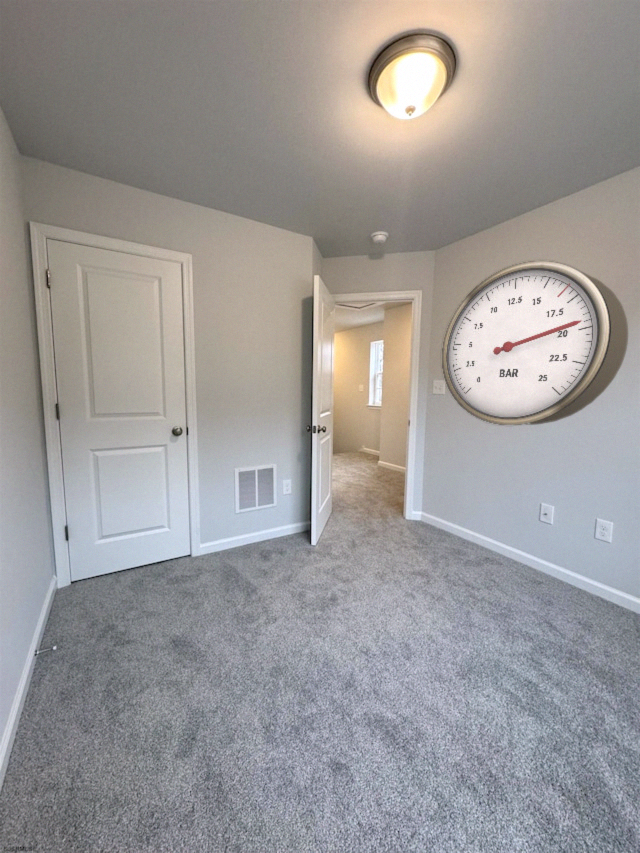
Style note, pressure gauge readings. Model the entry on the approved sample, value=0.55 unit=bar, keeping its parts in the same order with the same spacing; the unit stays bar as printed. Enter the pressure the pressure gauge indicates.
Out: value=19.5 unit=bar
